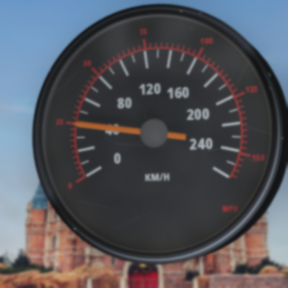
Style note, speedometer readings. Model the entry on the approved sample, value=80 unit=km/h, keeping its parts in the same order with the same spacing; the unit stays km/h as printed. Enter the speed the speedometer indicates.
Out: value=40 unit=km/h
